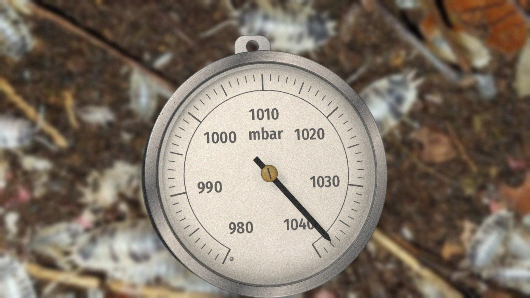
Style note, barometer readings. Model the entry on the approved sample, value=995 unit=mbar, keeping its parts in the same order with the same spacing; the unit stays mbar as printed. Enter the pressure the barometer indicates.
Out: value=1038 unit=mbar
